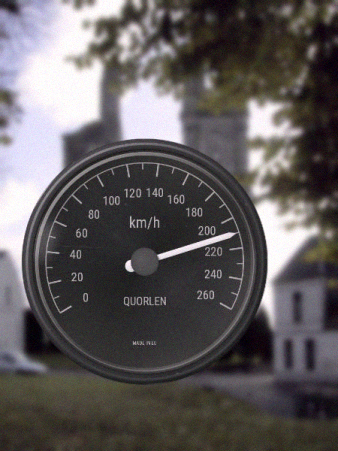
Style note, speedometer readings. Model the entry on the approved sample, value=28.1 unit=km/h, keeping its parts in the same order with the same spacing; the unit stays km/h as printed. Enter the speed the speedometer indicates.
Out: value=210 unit=km/h
